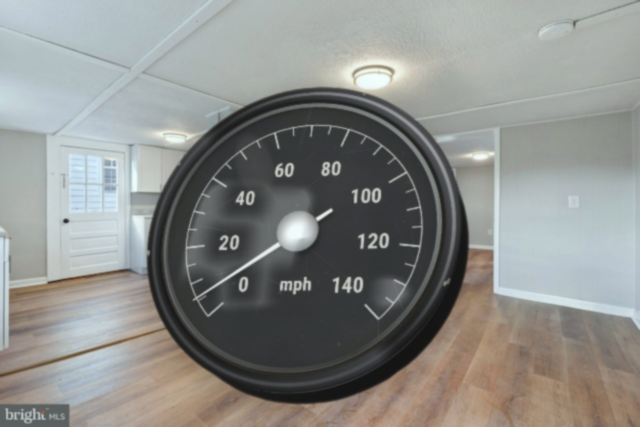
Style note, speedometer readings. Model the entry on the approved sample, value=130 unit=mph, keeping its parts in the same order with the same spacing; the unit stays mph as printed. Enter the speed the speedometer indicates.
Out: value=5 unit=mph
